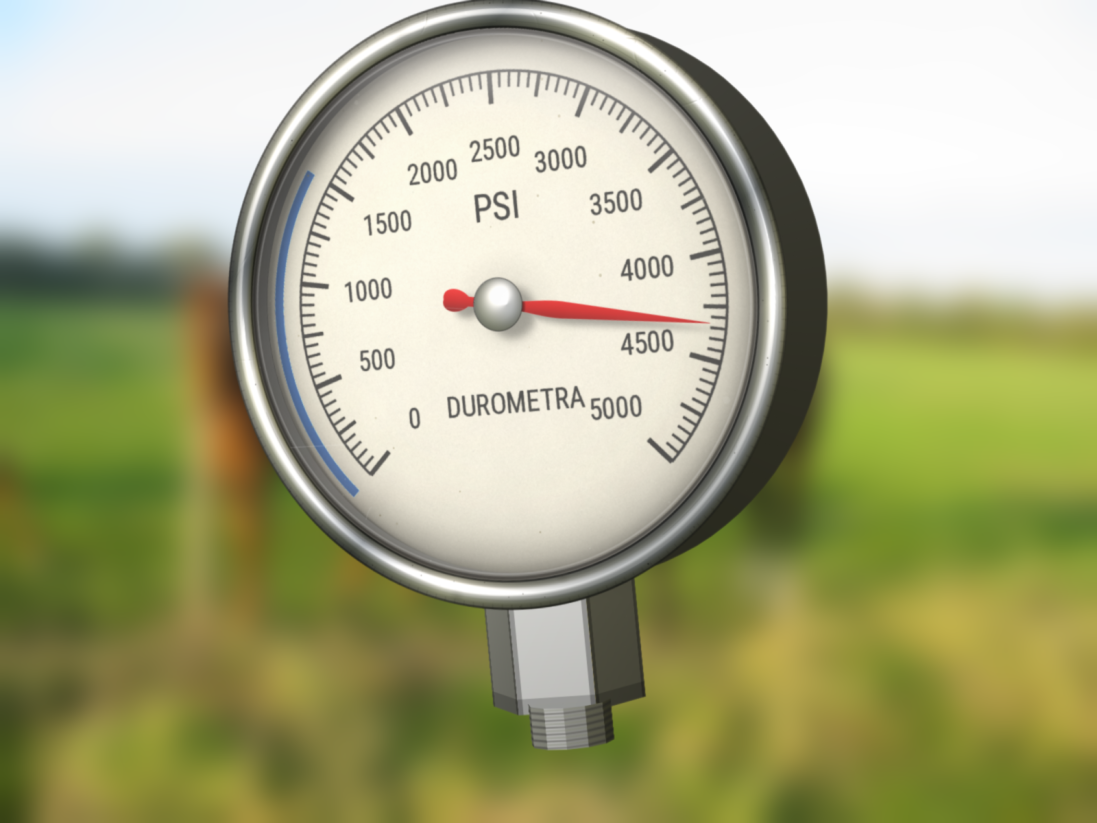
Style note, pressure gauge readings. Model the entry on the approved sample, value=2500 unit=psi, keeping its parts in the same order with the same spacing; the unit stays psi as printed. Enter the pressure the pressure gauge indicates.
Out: value=4325 unit=psi
